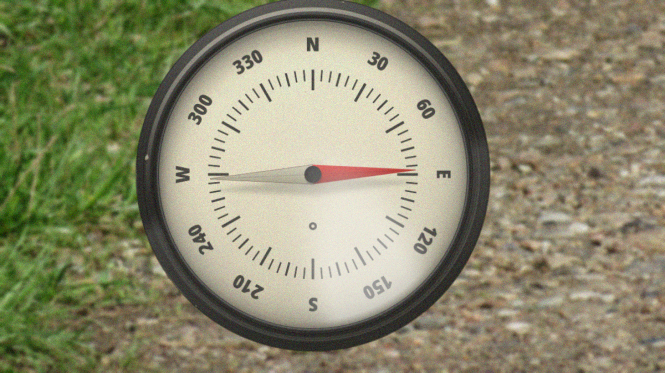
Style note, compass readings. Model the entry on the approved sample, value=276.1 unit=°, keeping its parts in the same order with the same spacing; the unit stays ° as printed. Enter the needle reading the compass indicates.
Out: value=87.5 unit=°
